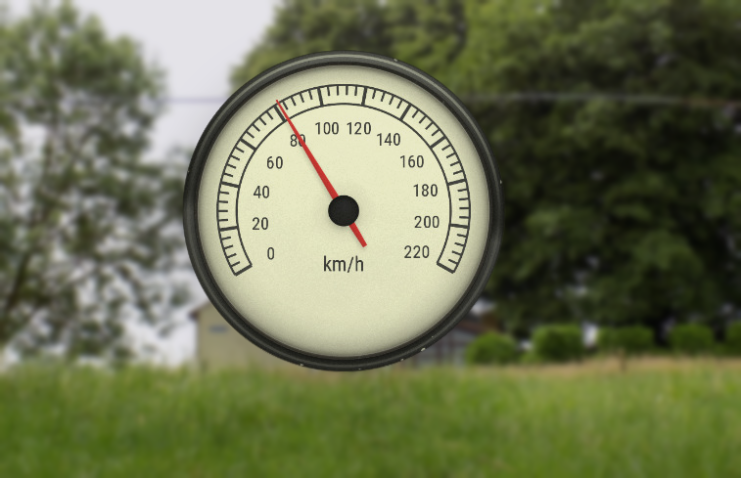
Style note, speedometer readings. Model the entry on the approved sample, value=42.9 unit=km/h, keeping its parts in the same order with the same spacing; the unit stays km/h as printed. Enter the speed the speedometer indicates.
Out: value=82 unit=km/h
